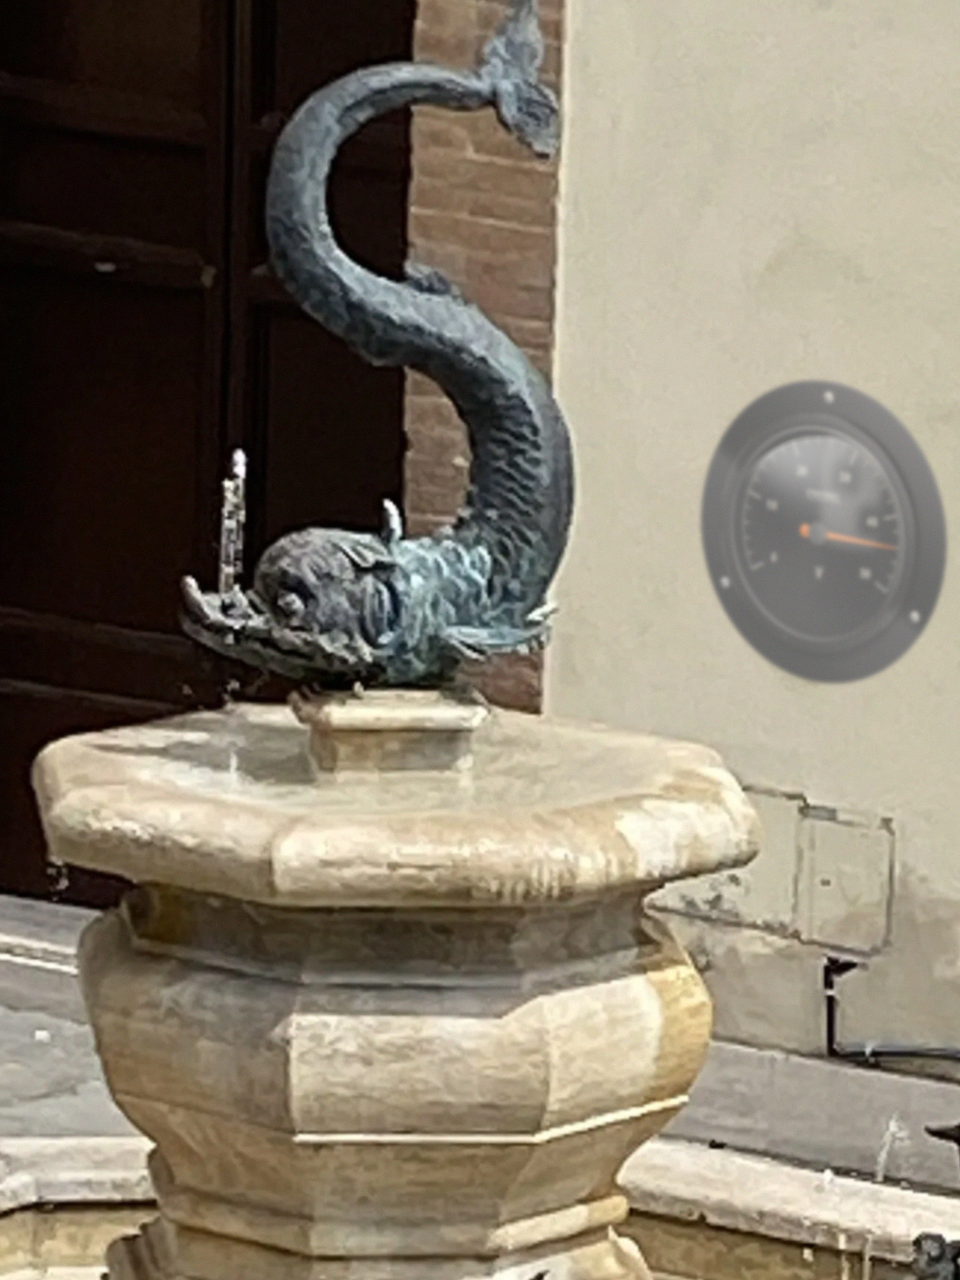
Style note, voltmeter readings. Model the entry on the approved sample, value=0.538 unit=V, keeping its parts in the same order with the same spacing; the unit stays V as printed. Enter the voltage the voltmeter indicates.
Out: value=44 unit=V
